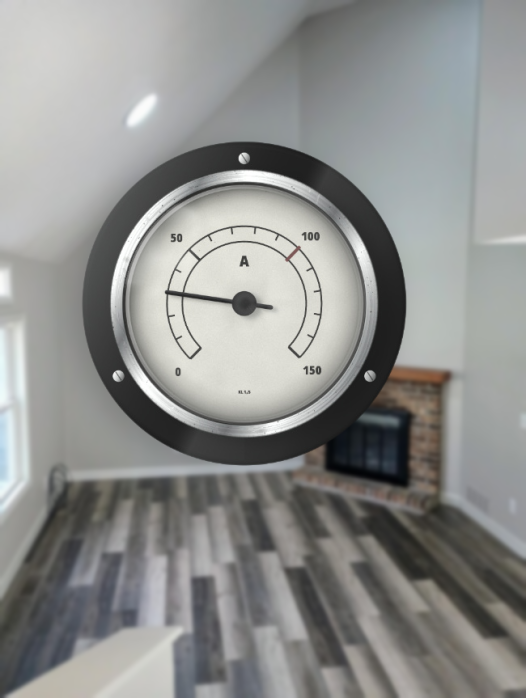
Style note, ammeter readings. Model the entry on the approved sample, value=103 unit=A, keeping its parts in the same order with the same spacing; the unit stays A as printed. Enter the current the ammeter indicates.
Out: value=30 unit=A
